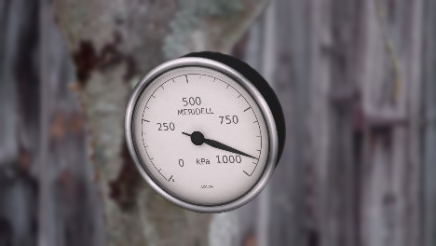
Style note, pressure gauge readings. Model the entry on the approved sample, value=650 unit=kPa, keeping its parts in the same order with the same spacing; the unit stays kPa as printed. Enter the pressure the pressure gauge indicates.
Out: value=925 unit=kPa
